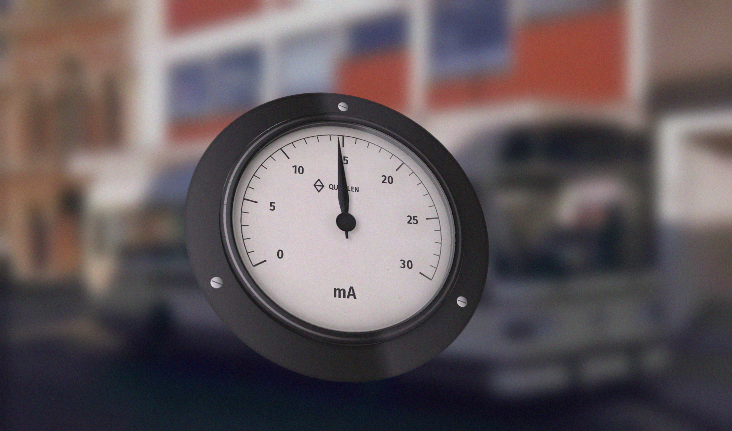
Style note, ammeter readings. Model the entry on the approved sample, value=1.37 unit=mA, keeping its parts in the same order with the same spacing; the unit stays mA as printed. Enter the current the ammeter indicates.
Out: value=14.5 unit=mA
